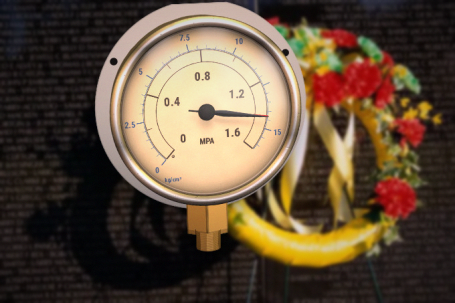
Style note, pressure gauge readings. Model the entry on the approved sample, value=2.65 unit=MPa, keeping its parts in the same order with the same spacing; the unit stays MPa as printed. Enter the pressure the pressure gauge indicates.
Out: value=1.4 unit=MPa
